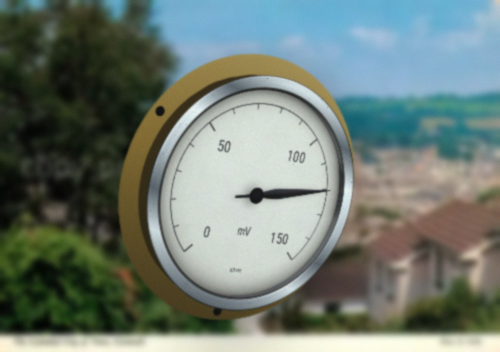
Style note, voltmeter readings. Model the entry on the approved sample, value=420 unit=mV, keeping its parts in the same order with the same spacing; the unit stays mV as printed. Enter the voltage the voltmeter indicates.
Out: value=120 unit=mV
